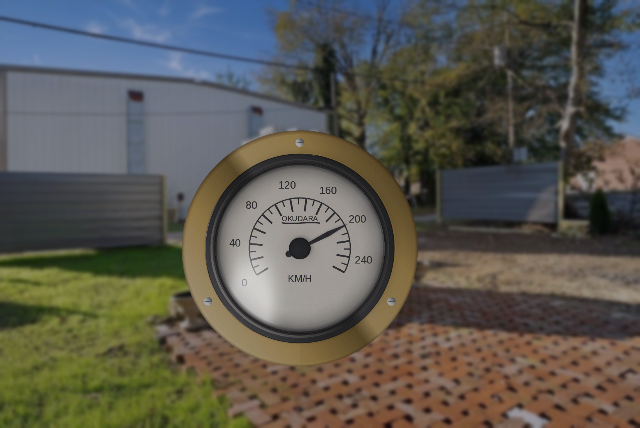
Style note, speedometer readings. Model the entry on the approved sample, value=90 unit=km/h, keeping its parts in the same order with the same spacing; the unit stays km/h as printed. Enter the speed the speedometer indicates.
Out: value=200 unit=km/h
